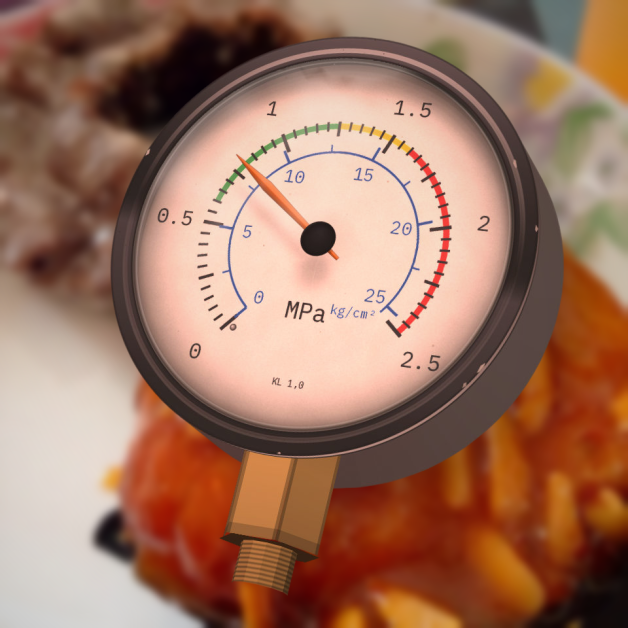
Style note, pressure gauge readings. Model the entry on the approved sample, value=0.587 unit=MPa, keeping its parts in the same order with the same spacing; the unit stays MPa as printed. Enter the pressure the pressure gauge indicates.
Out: value=0.8 unit=MPa
